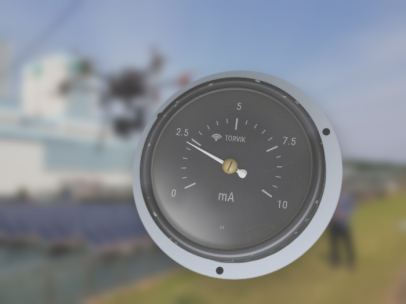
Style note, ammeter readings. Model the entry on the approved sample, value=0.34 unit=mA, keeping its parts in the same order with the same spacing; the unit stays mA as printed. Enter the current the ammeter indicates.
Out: value=2.25 unit=mA
